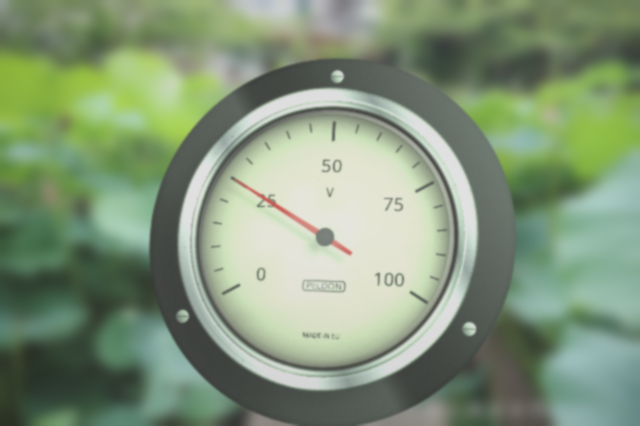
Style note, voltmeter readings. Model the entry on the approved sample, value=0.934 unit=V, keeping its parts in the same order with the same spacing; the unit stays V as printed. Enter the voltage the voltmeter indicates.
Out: value=25 unit=V
